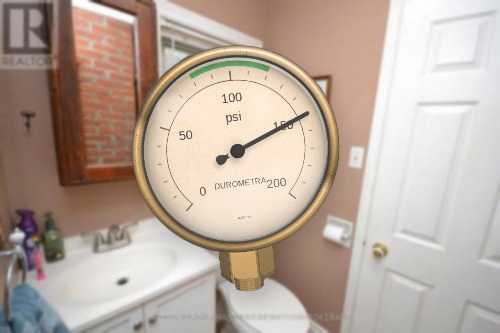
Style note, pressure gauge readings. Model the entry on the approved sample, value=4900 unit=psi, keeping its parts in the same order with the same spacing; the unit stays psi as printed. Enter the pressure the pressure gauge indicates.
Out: value=150 unit=psi
